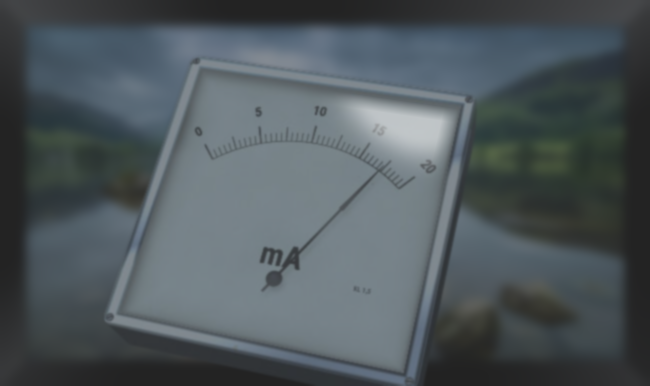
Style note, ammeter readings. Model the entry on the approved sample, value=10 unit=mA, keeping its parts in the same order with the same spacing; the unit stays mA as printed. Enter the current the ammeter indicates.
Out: value=17.5 unit=mA
